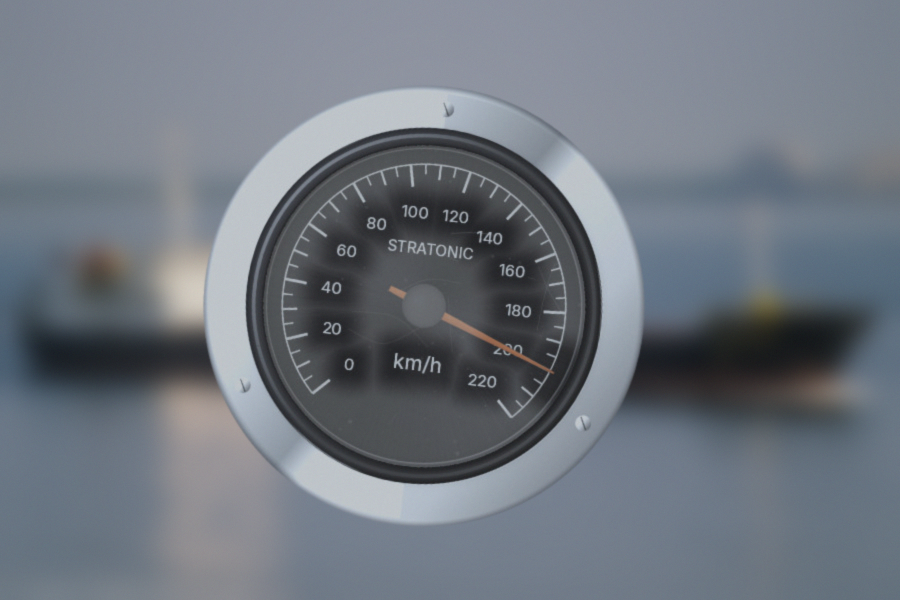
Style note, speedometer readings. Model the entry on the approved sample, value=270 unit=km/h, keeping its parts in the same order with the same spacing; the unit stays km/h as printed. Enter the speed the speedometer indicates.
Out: value=200 unit=km/h
